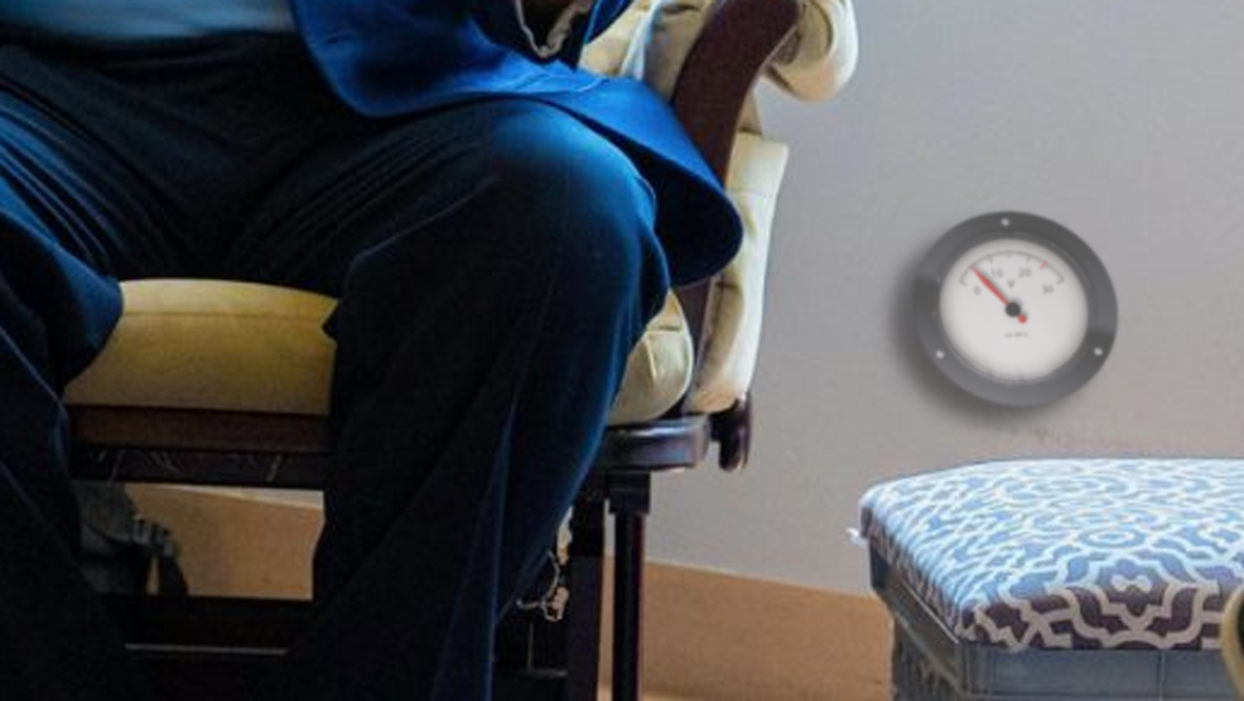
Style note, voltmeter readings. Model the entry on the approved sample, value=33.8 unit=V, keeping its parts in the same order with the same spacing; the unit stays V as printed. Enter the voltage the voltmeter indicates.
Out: value=5 unit=V
